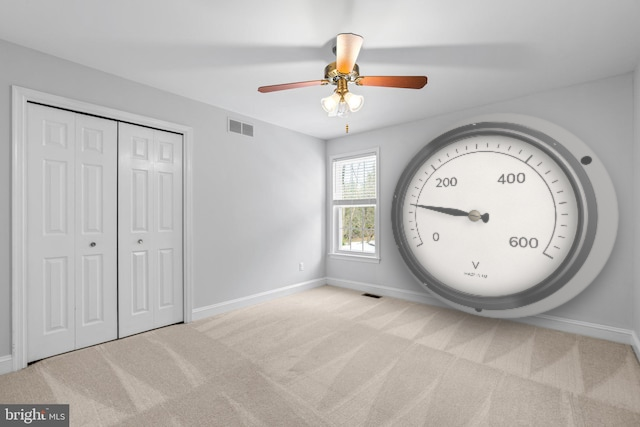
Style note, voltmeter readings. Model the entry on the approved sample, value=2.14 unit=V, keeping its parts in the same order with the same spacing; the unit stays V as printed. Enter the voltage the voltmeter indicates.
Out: value=100 unit=V
